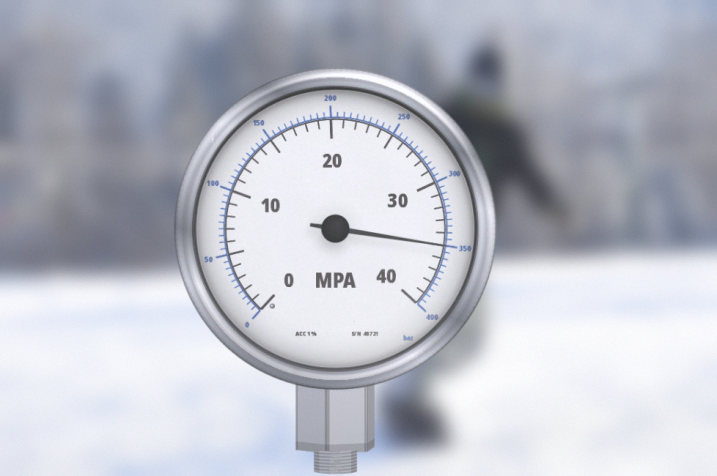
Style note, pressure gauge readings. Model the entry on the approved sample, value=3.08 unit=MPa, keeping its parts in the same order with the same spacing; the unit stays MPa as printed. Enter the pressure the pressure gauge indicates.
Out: value=35 unit=MPa
